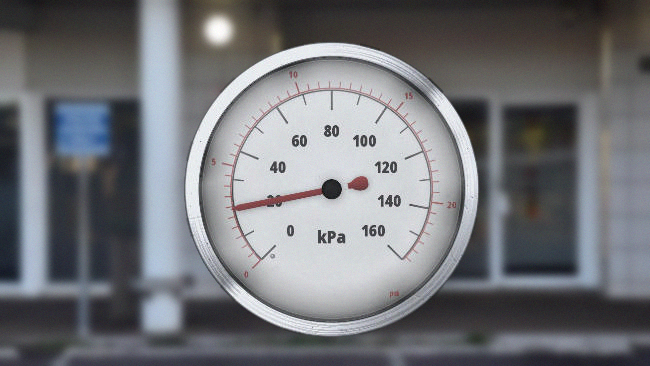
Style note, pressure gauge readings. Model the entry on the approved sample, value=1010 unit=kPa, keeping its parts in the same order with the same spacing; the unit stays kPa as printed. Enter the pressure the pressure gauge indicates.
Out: value=20 unit=kPa
